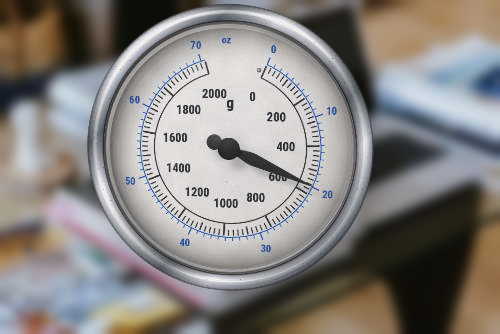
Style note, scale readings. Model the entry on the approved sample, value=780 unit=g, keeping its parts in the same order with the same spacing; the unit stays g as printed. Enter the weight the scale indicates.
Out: value=560 unit=g
